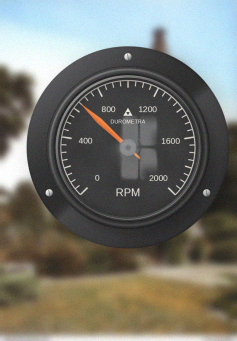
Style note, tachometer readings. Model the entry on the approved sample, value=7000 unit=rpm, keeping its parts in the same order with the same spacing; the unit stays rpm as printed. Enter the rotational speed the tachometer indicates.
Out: value=650 unit=rpm
